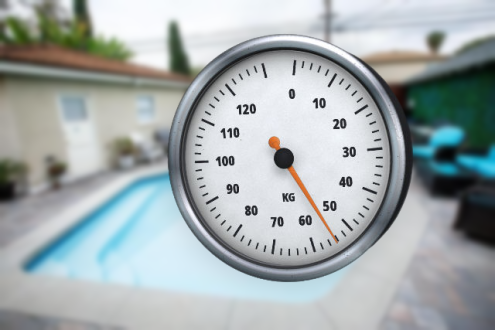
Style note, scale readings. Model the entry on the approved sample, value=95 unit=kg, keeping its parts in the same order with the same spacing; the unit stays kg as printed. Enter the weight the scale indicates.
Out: value=54 unit=kg
